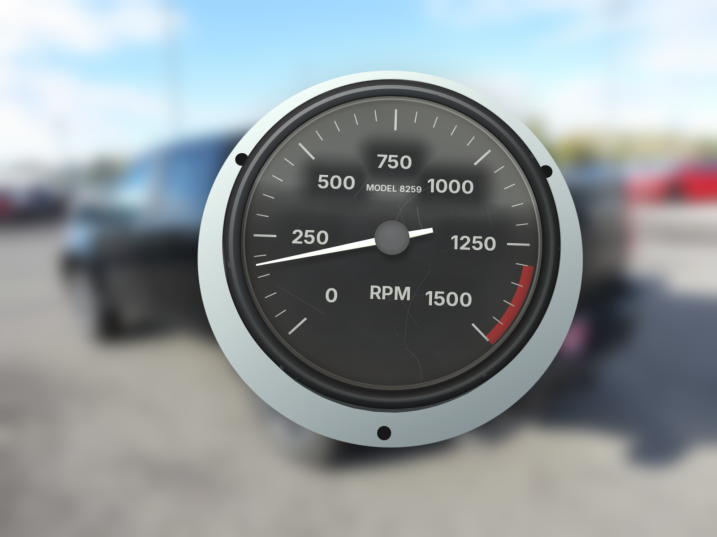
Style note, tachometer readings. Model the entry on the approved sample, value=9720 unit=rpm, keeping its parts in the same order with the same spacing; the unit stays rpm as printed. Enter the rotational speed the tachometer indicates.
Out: value=175 unit=rpm
